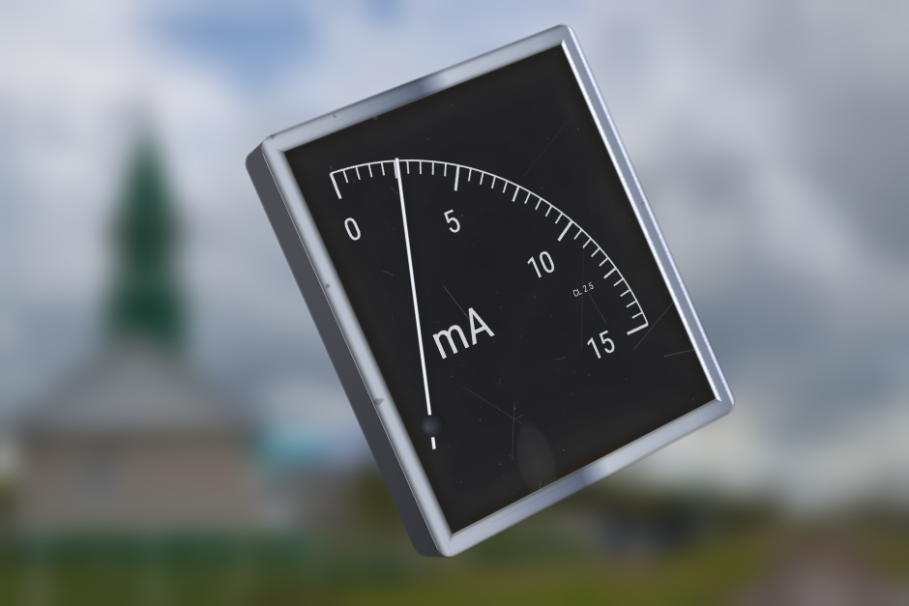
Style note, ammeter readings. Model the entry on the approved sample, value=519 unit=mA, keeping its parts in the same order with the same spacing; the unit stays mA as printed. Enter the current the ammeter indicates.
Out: value=2.5 unit=mA
